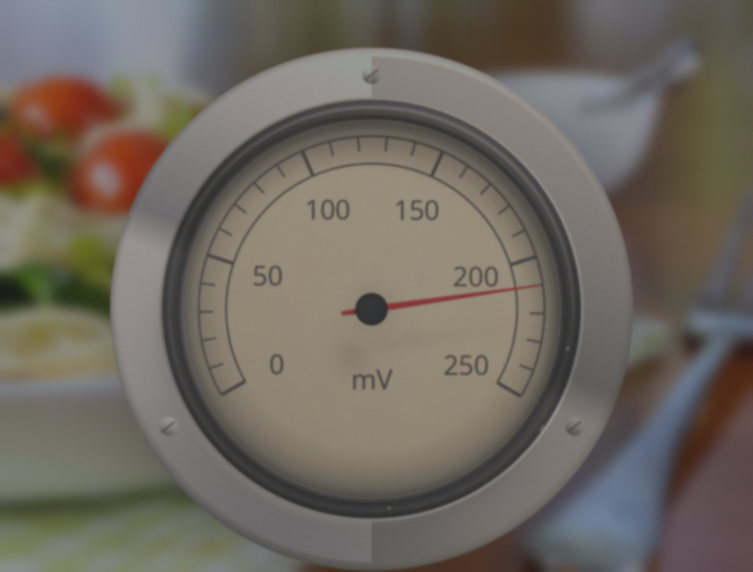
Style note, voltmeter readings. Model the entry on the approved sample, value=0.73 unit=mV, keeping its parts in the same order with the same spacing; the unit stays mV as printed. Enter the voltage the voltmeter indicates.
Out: value=210 unit=mV
